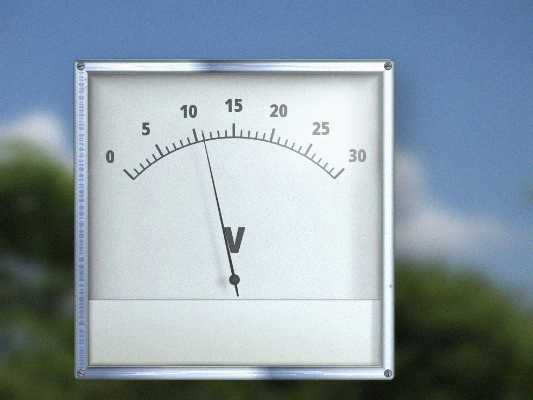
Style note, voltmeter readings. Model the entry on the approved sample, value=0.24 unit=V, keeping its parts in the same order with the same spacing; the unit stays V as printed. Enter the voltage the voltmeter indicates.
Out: value=11 unit=V
